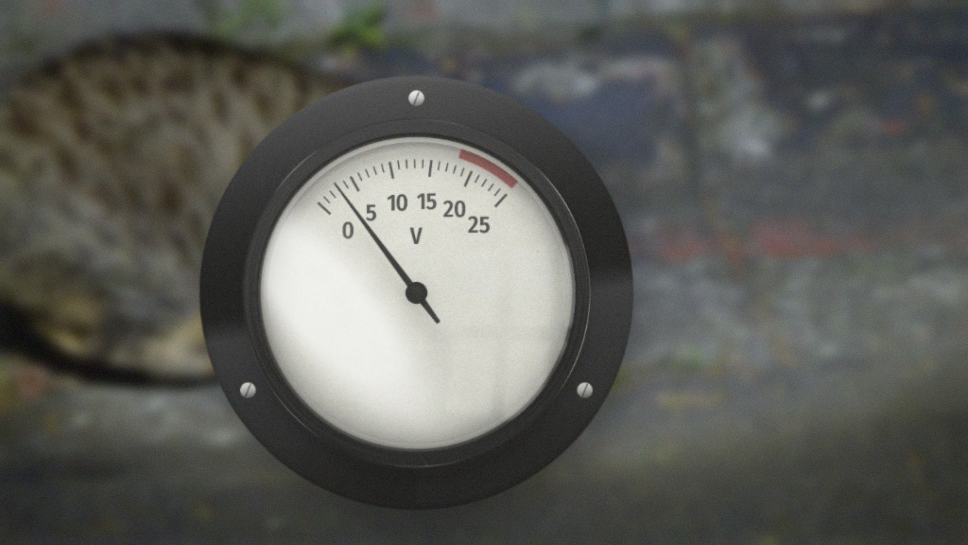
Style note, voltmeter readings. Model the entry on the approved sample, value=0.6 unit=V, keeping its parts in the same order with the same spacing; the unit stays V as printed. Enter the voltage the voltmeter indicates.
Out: value=3 unit=V
